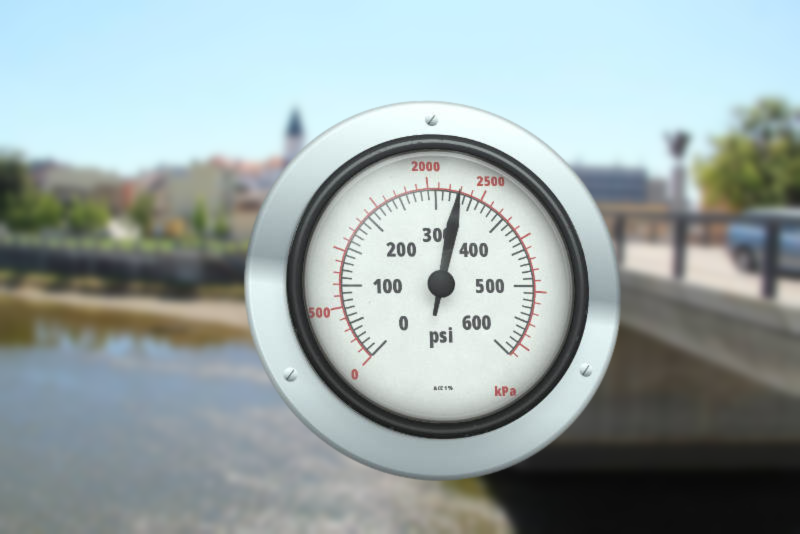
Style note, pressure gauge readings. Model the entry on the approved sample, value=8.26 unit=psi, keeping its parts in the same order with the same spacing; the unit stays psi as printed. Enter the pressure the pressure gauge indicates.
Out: value=330 unit=psi
